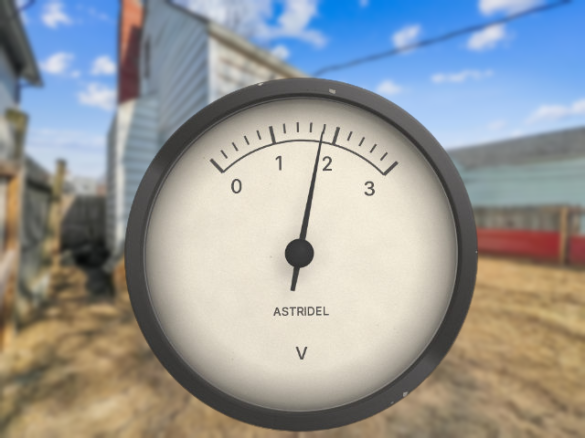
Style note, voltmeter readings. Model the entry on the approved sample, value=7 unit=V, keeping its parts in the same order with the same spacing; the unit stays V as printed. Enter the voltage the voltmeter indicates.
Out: value=1.8 unit=V
